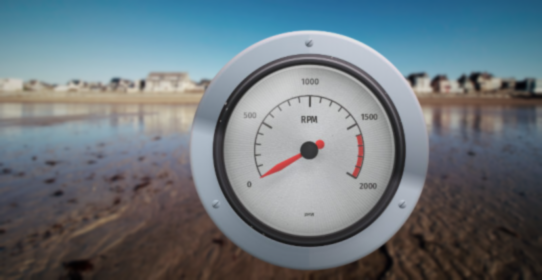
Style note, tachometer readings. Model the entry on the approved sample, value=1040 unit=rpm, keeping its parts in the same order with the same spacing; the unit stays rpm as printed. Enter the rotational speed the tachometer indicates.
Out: value=0 unit=rpm
